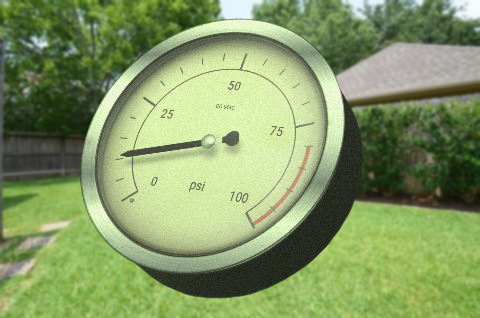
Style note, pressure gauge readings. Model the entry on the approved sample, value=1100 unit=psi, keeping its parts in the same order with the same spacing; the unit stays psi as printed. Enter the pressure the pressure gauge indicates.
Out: value=10 unit=psi
